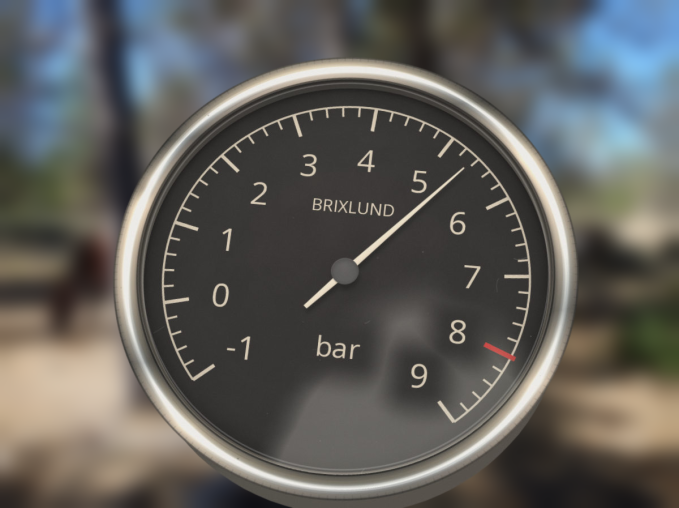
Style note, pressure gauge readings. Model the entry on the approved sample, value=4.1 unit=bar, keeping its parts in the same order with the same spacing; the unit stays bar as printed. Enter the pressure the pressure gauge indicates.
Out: value=5.4 unit=bar
